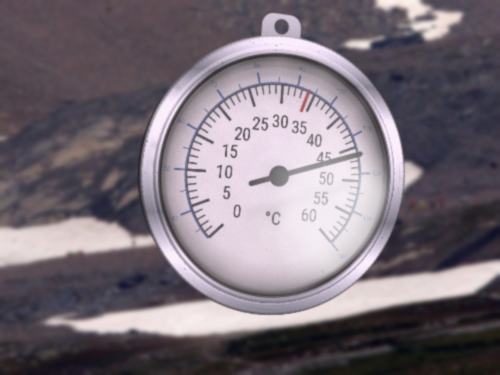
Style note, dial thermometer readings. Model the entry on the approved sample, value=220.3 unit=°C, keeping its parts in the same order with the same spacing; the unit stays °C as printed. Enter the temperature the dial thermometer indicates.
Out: value=46 unit=°C
